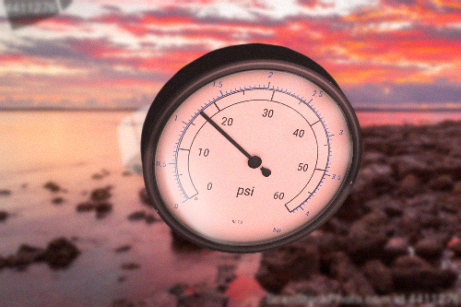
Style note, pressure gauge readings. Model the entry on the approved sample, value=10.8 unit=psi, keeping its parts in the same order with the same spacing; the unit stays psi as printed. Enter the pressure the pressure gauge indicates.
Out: value=17.5 unit=psi
